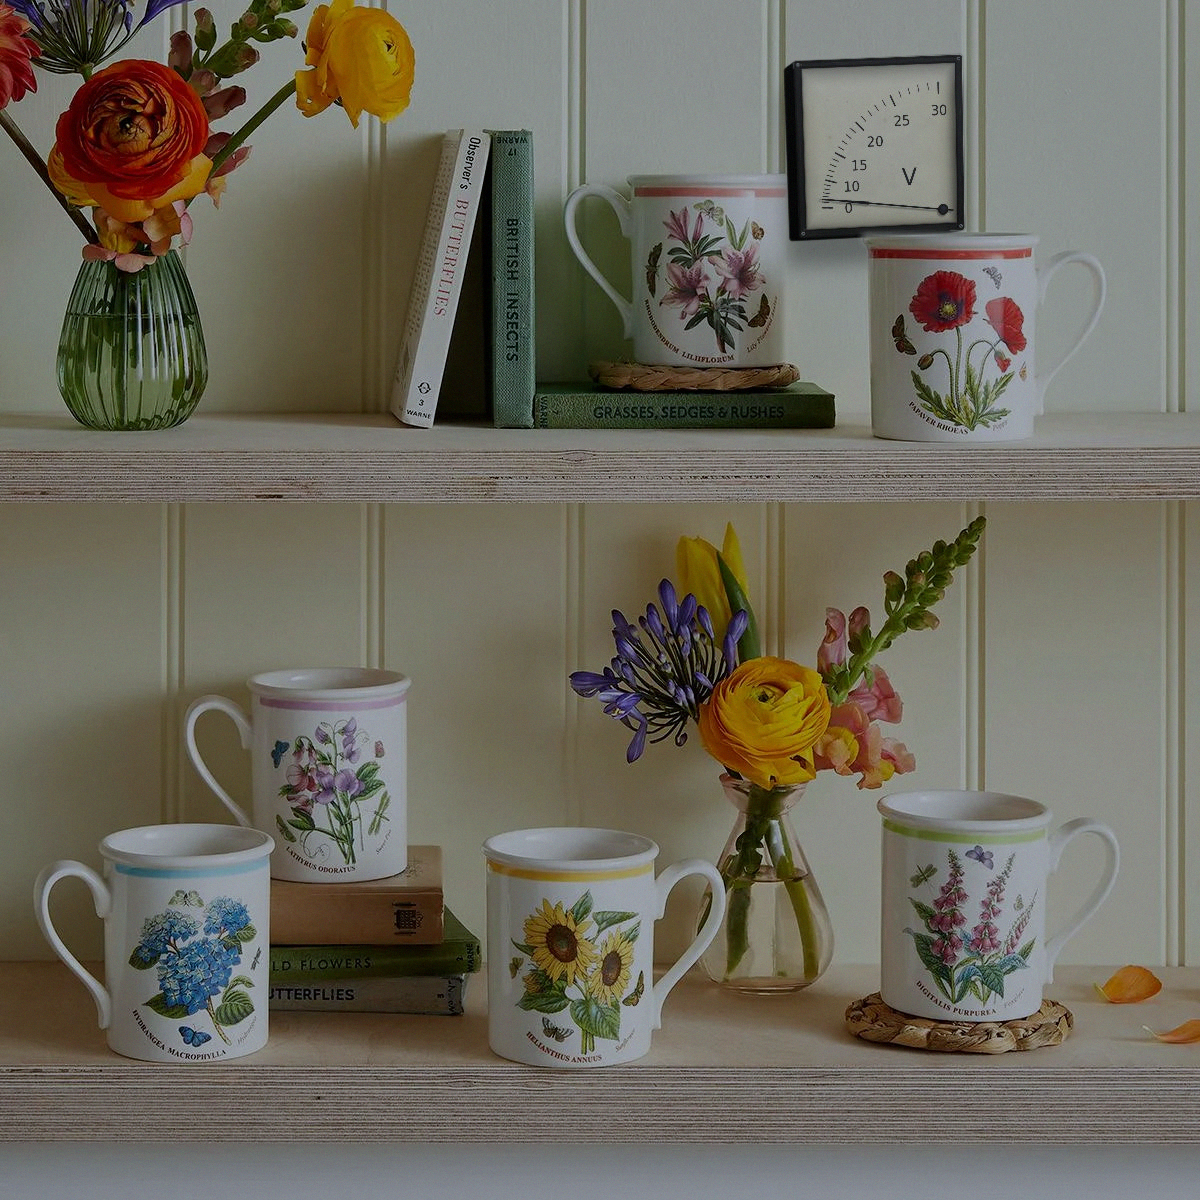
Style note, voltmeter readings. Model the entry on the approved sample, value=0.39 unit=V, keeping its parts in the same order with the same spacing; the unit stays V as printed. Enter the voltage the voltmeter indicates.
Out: value=5 unit=V
